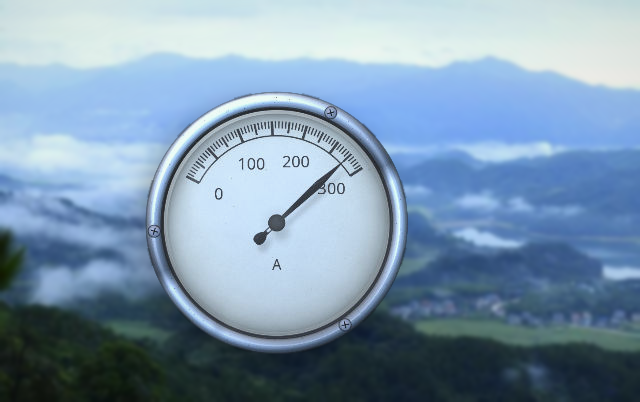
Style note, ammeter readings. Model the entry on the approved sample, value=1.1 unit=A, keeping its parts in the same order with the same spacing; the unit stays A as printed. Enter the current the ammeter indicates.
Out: value=275 unit=A
